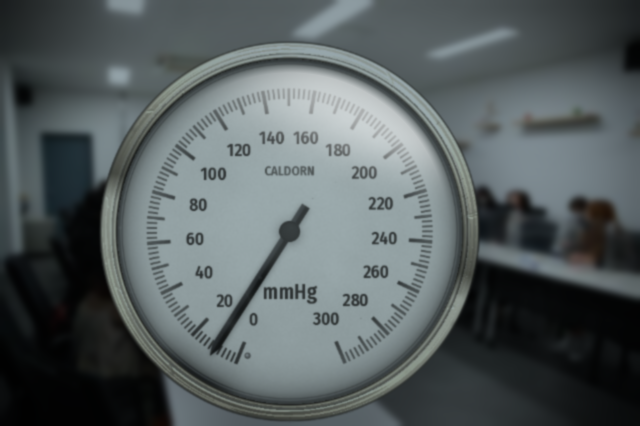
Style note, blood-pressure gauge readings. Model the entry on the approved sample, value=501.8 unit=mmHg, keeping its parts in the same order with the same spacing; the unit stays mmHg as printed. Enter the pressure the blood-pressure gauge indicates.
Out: value=10 unit=mmHg
